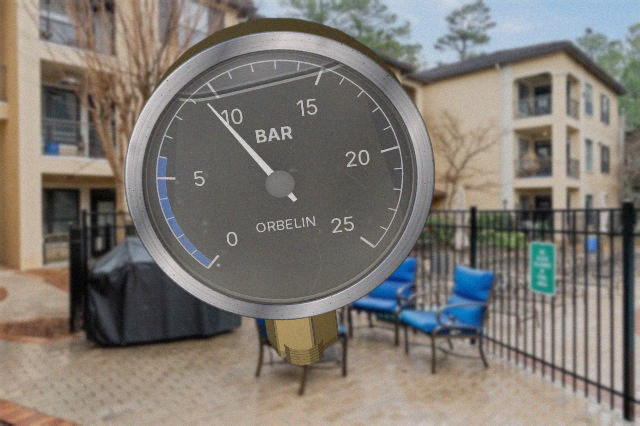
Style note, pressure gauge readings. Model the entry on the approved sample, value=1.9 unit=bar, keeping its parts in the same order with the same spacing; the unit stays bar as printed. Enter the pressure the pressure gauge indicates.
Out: value=9.5 unit=bar
